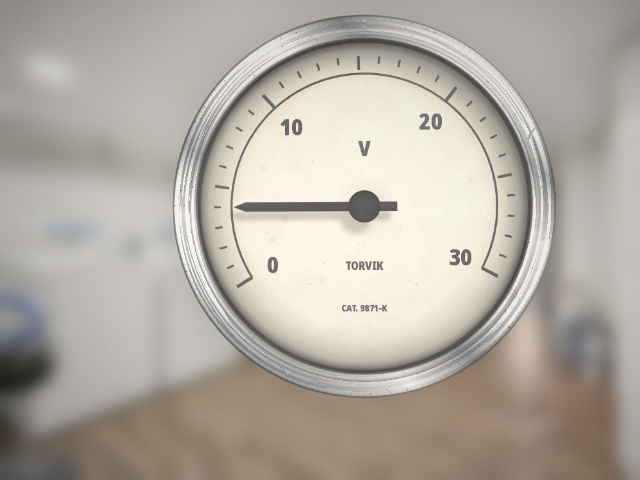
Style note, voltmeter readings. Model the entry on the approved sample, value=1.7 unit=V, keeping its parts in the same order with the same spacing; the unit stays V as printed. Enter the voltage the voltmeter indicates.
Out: value=4 unit=V
